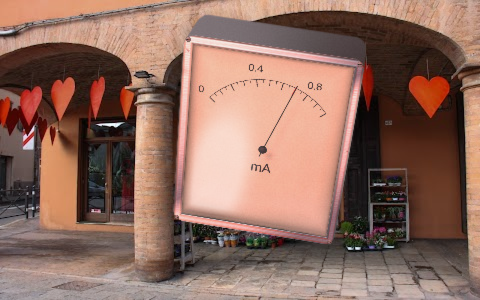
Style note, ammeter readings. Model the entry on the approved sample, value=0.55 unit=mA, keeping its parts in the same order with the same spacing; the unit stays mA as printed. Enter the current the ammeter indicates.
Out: value=0.7 unit=mA
